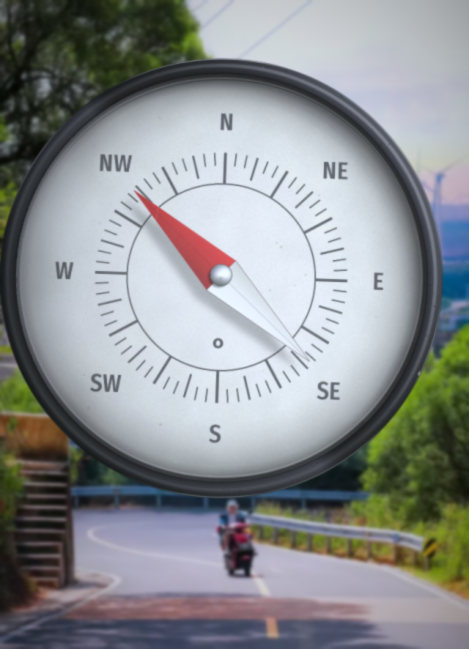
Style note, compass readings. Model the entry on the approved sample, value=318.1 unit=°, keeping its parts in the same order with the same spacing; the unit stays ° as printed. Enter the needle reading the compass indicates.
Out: value=312.5 unit=°
